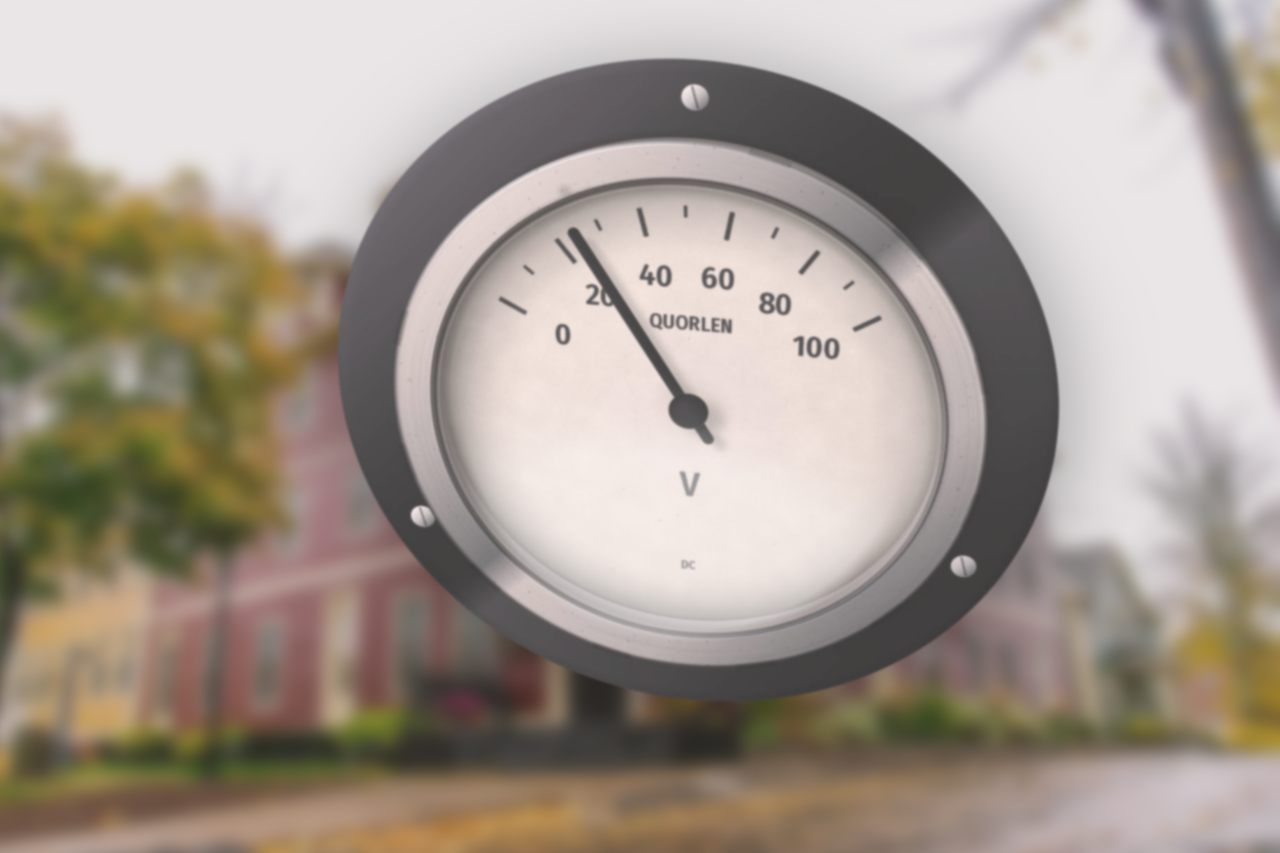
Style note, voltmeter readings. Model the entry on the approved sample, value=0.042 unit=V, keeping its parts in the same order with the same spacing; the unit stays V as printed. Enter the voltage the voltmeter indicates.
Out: value=25 unit=V
